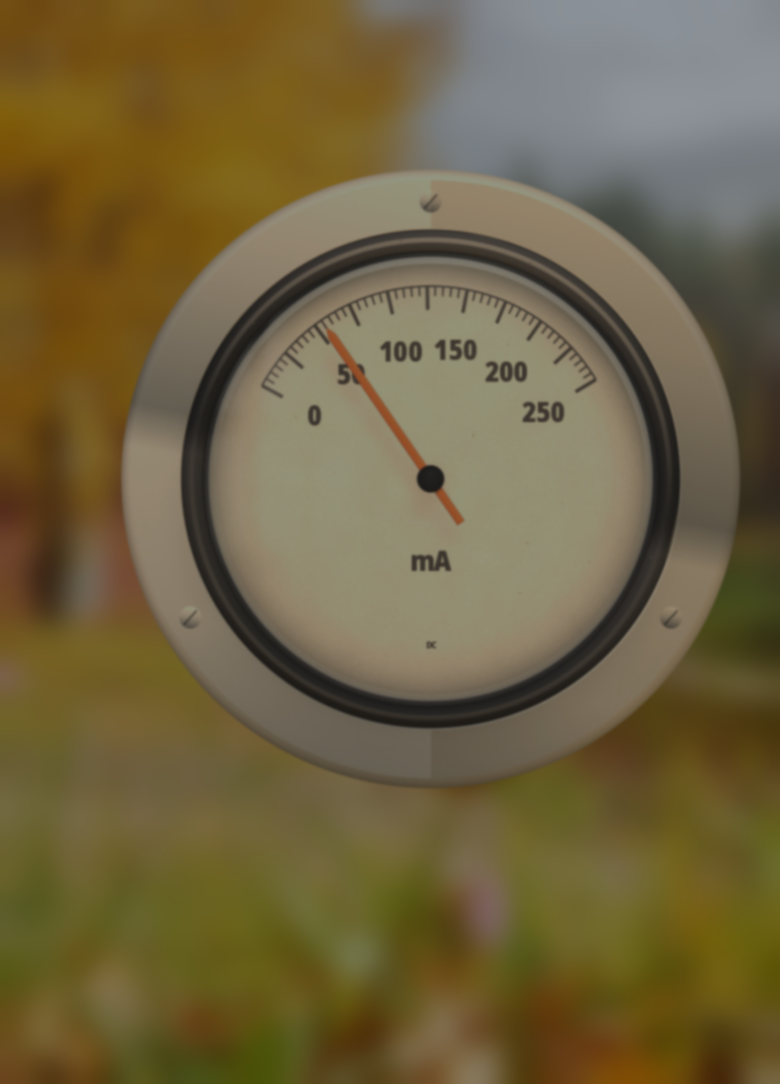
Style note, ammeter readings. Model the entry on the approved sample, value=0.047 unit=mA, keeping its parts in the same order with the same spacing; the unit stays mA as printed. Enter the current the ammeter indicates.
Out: value=55 unit=mA
